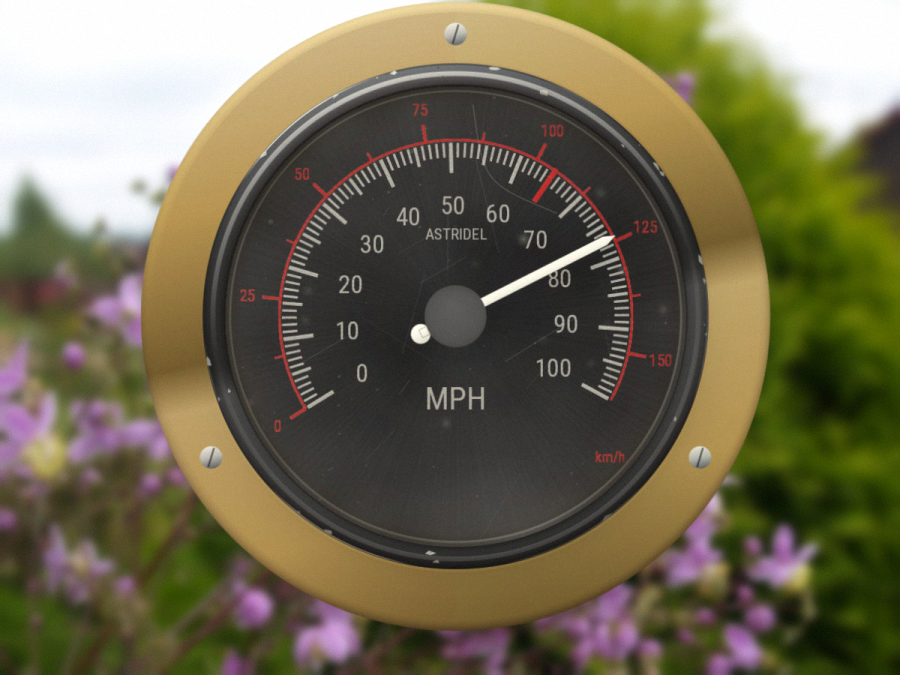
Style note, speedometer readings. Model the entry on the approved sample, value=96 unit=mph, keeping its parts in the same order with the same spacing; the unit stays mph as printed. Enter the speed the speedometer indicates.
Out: value=77 unit=mph
